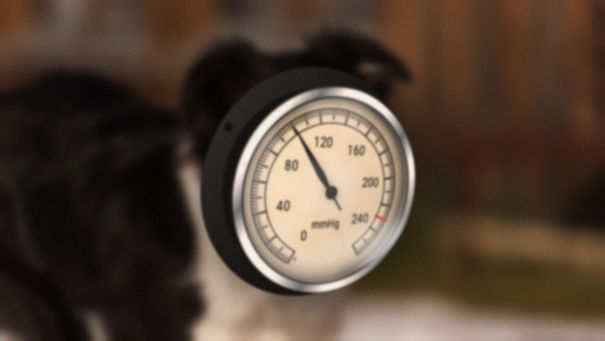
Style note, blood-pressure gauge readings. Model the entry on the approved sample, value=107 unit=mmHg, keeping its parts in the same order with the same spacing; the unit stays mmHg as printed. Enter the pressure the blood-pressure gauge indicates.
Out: value=100 unit=mmHg
